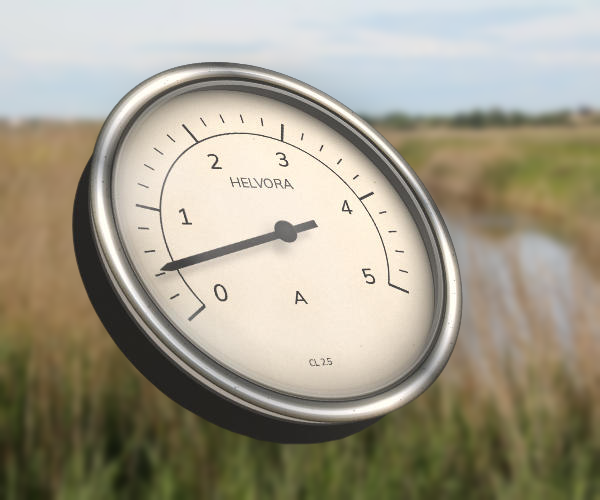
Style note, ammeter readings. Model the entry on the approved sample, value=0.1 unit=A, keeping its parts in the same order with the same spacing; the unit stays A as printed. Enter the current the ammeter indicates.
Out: value=0.4 unit=A
